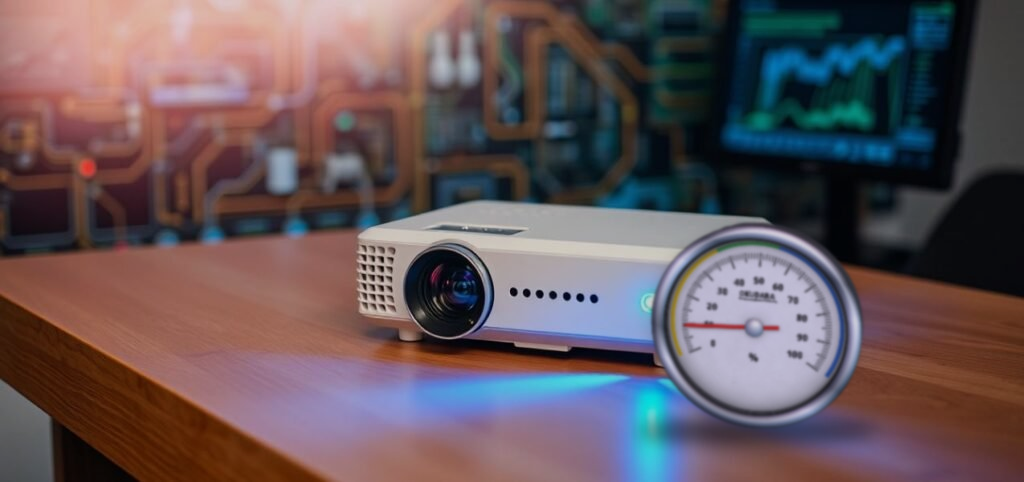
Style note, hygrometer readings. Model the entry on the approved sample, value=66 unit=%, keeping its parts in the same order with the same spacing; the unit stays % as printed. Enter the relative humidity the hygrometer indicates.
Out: value=10 unit=%
